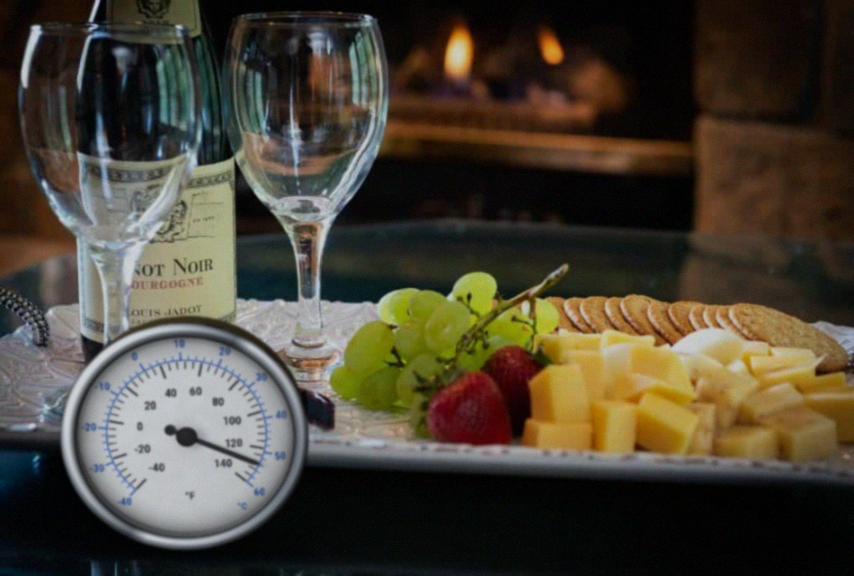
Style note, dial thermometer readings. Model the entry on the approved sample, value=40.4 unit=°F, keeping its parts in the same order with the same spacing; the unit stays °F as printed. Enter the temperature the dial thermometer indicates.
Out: value=128 unit=°F
